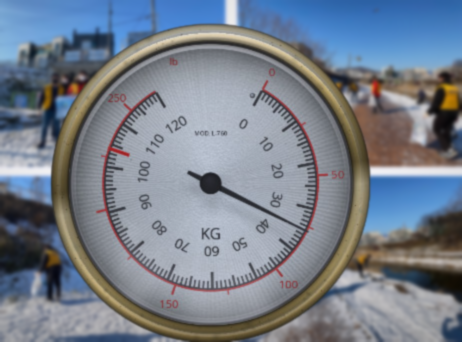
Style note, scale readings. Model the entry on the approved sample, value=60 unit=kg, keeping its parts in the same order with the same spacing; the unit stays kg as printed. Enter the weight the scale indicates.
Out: value=35 unit=kg
